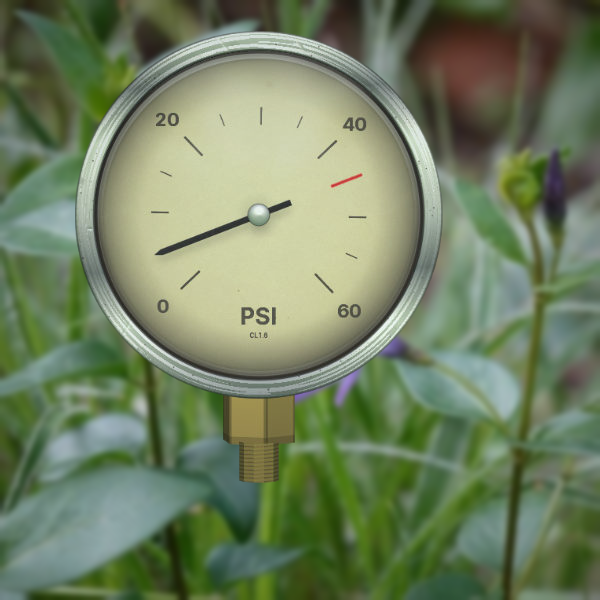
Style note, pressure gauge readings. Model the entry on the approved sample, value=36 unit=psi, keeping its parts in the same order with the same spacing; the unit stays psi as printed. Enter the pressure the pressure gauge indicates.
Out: value=5 unit=psi
